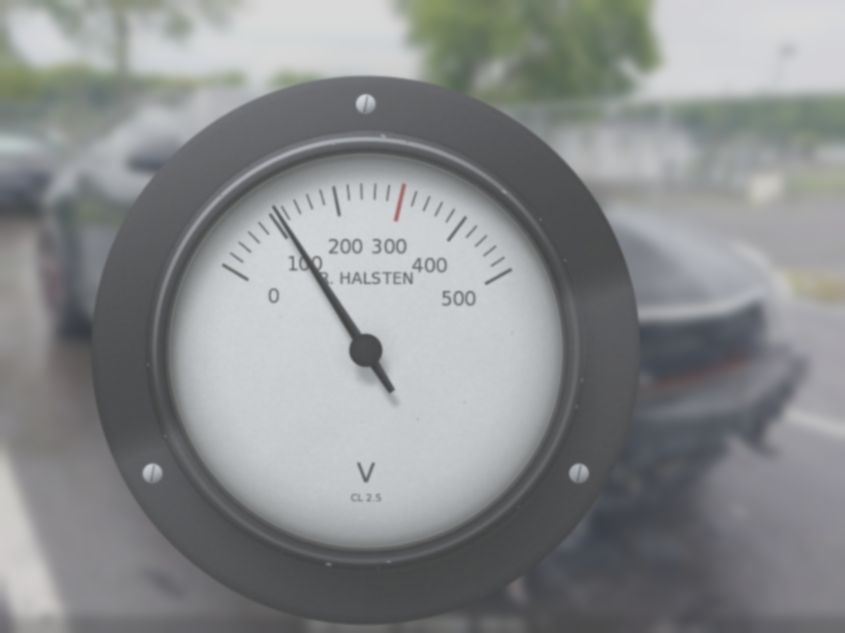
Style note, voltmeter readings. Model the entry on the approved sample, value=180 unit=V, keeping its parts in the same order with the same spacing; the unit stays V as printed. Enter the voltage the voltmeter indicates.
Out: value=110 unit=V
